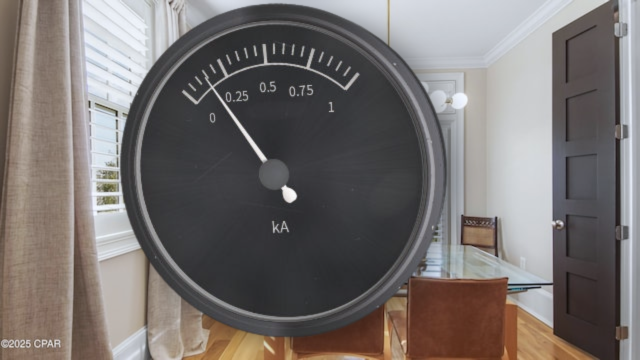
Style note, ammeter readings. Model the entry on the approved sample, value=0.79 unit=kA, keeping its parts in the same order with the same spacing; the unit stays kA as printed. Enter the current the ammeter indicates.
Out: value=0.15 unit=kA
